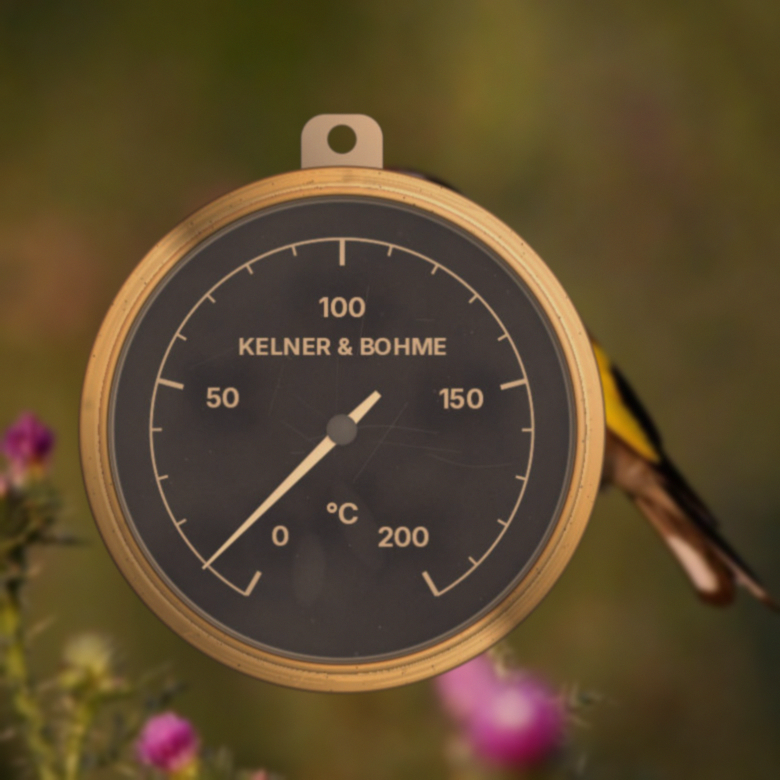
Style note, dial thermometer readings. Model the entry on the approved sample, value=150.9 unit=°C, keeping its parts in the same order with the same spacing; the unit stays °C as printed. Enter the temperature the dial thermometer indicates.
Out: value=10 unit=°C
